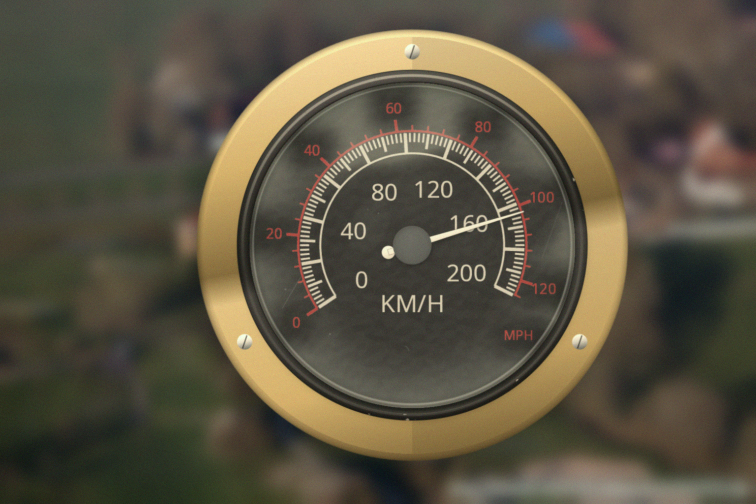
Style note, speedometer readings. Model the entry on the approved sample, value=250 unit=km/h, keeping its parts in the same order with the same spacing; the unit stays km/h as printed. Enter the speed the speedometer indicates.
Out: value=164 unit=km/h
